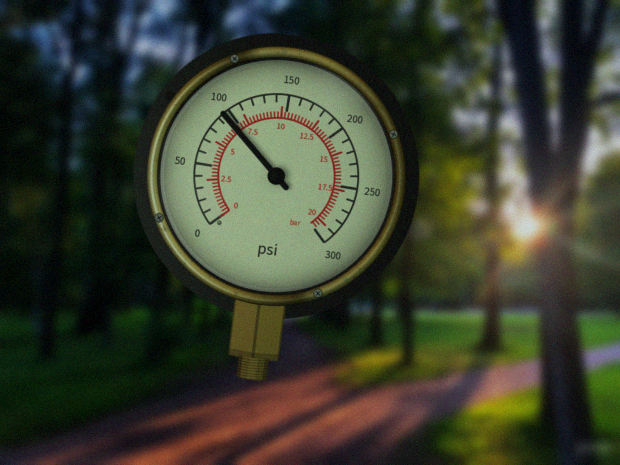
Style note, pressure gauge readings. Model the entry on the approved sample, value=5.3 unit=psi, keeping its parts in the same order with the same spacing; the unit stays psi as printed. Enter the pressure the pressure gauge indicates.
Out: value=95 unit=psi
